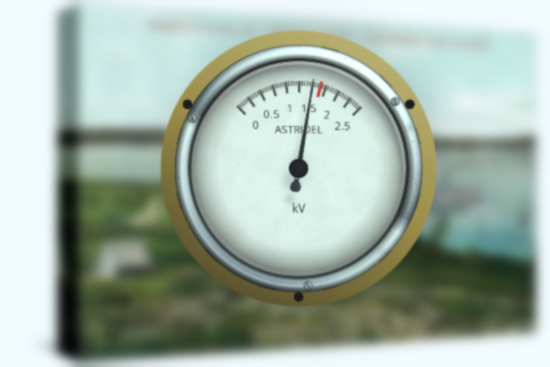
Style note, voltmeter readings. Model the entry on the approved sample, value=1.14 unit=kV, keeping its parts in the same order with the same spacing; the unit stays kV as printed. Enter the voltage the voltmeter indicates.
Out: value=1.5 unit=kV
